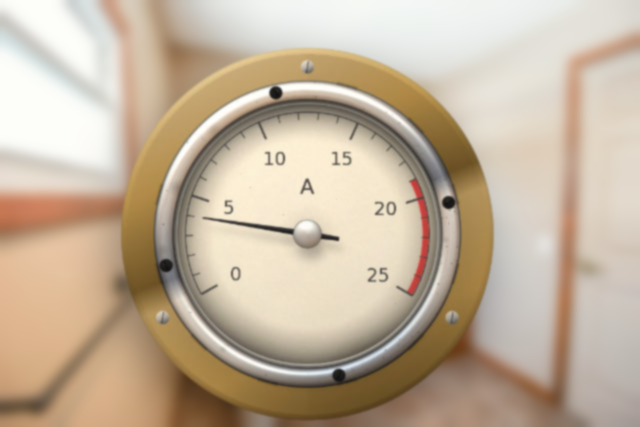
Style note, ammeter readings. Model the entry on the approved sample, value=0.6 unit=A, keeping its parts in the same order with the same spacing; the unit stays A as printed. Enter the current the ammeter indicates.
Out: value=4 unit=A
